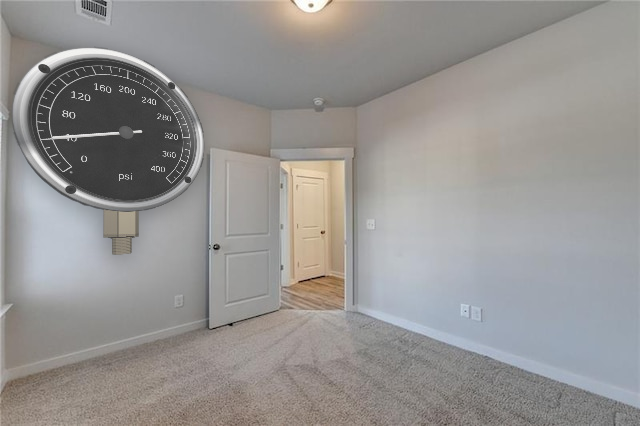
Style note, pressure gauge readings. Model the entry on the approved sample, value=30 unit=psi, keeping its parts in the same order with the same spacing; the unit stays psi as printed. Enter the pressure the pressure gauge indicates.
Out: value=40 unit=psi
